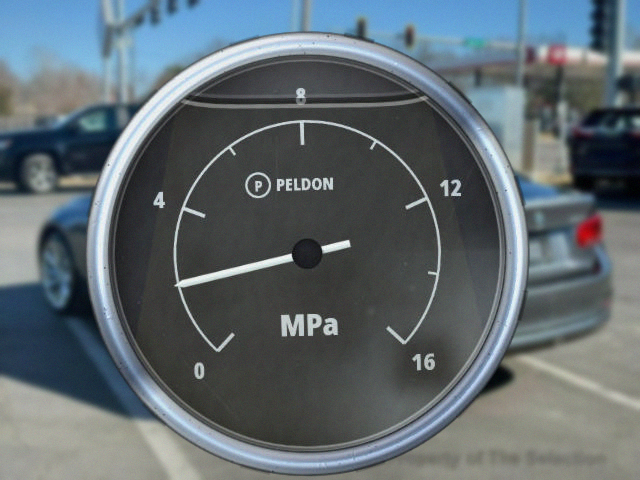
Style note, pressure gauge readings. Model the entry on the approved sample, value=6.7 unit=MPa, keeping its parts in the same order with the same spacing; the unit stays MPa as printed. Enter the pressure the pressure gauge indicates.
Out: value=2 unit=MPa
